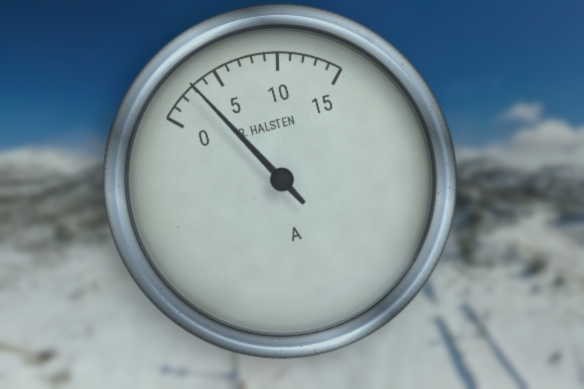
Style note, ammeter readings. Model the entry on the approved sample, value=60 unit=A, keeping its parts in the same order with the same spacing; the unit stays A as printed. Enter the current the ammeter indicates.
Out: value=3 unit=A
